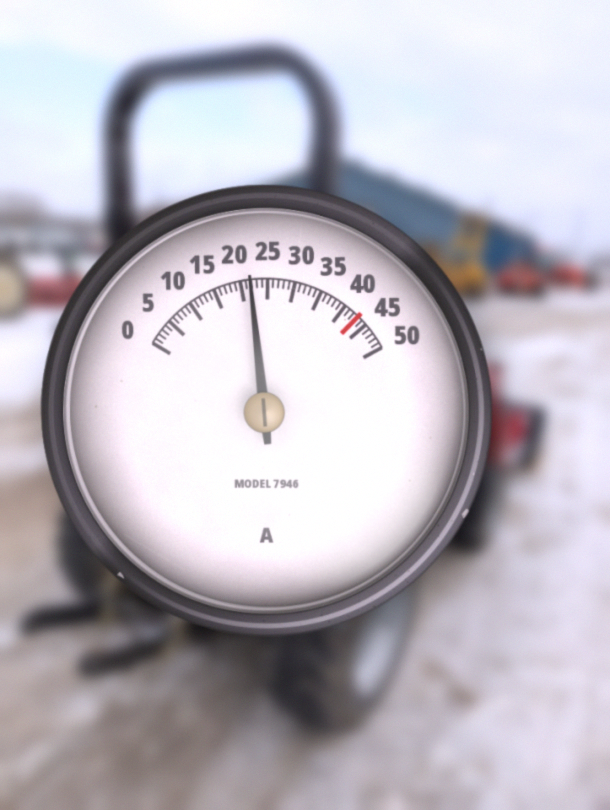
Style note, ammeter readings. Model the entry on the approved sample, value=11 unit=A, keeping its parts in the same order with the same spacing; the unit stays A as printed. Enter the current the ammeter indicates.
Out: value=22 unit=A
